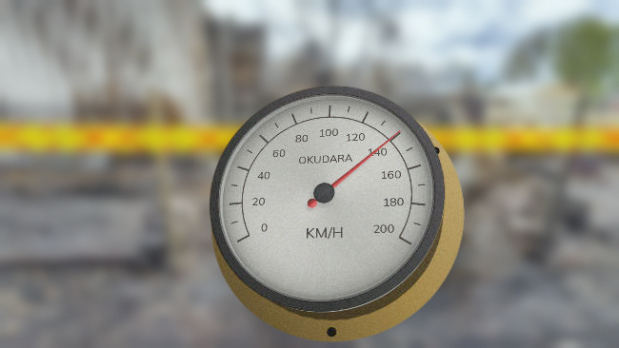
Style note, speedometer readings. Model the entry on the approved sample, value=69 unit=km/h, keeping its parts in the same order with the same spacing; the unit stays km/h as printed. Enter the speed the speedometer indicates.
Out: value=140 unit=km/h
